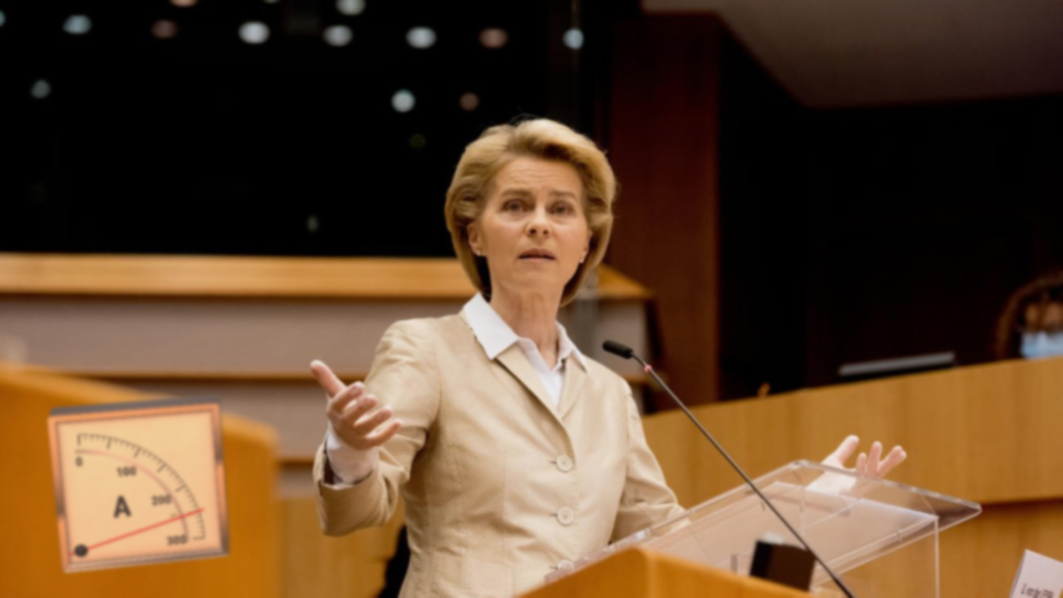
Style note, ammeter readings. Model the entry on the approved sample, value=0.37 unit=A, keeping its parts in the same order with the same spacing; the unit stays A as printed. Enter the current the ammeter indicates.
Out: value=250 unit=A
